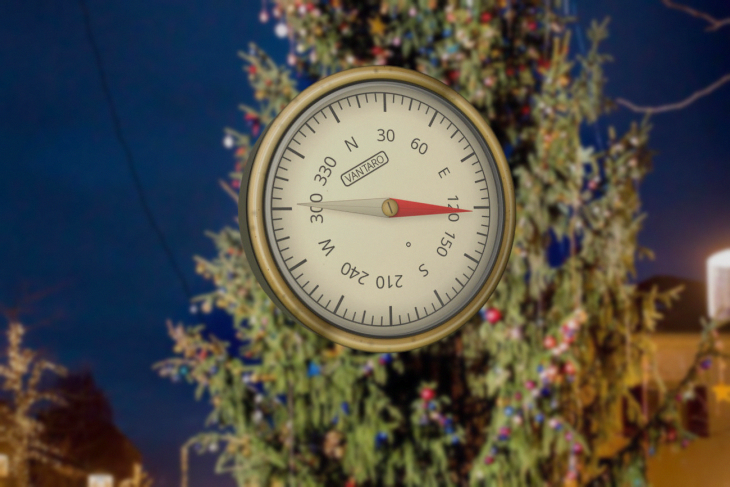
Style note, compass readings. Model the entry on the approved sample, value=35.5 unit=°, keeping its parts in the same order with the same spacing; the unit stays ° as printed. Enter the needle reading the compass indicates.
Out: value=122.5 unit=°
